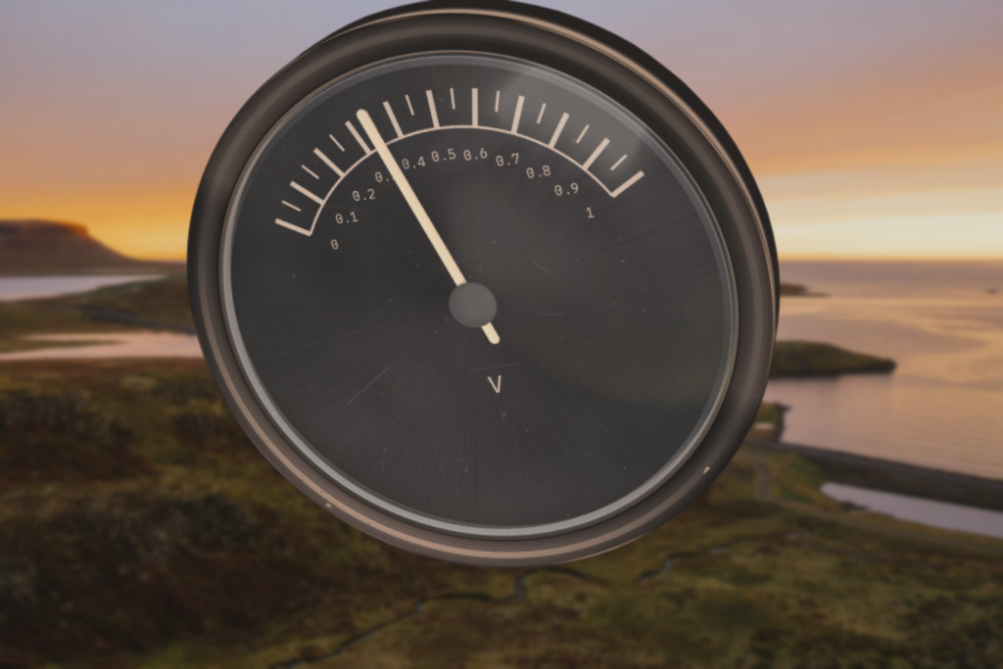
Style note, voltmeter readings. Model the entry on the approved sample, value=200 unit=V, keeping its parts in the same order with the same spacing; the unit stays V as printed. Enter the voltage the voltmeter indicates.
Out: value=0.35 unit=V
